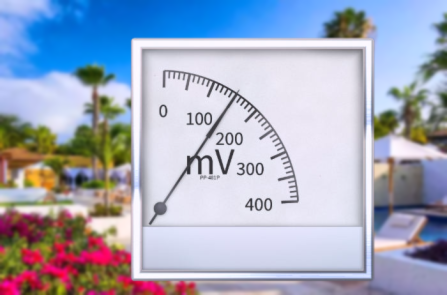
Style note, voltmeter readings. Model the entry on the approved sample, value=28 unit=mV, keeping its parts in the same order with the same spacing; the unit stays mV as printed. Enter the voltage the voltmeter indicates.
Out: value=150 unit=mV
